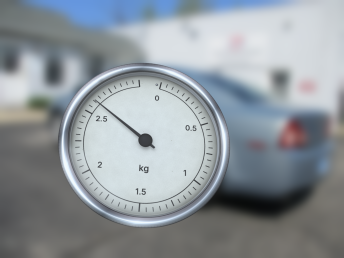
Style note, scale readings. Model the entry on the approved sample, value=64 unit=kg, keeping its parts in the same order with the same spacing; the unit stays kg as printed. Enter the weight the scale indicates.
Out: value=2.6 unit=kg
